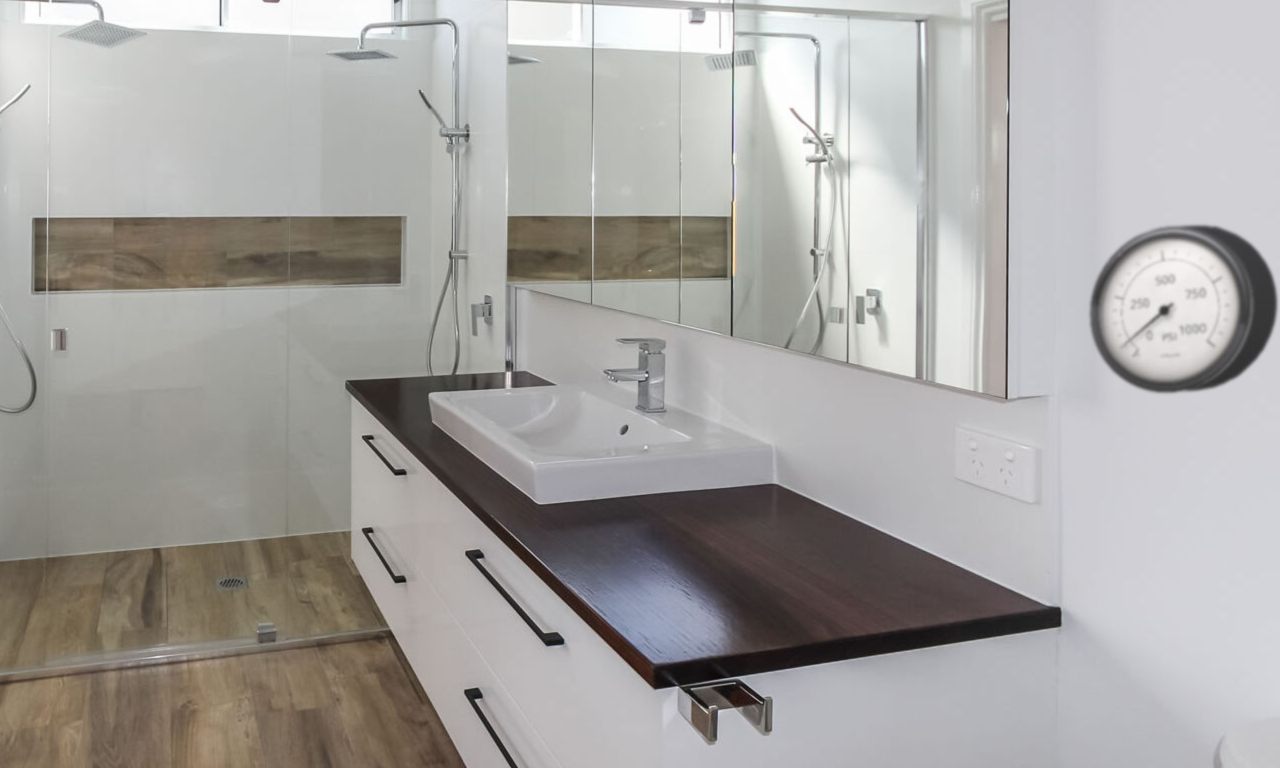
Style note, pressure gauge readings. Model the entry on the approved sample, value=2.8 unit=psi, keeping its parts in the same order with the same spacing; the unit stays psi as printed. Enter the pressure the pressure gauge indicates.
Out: value=50 unit=psi
